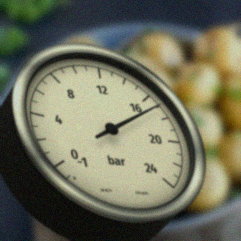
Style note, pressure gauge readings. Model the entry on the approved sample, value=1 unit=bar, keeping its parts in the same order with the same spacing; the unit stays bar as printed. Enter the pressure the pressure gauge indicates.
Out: value=17 unit=bar
